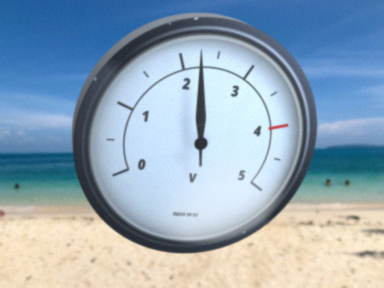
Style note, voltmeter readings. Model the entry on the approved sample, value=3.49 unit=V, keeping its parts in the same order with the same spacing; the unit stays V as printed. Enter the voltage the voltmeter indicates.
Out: value=2.25 unit=V
